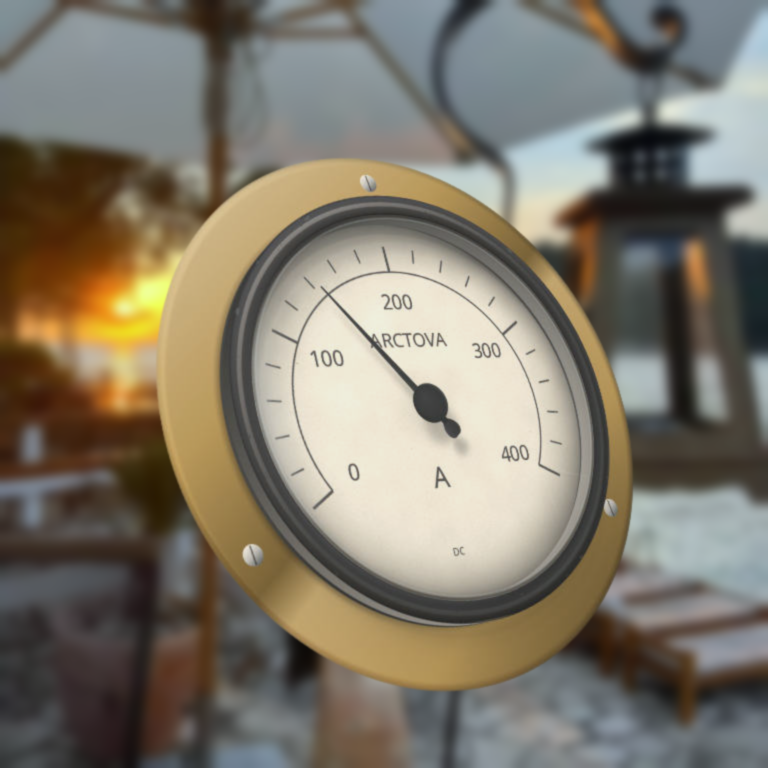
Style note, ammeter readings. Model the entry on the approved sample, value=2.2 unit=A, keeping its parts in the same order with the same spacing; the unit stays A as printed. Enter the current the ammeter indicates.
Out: value=140 unit=A
